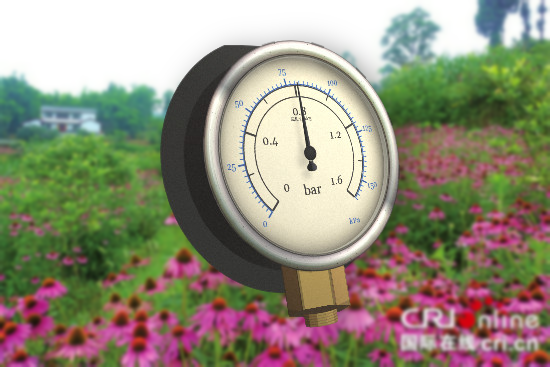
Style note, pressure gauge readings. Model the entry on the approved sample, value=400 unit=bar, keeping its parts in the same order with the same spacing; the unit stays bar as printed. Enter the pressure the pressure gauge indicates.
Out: value=0.8 unit=bar
